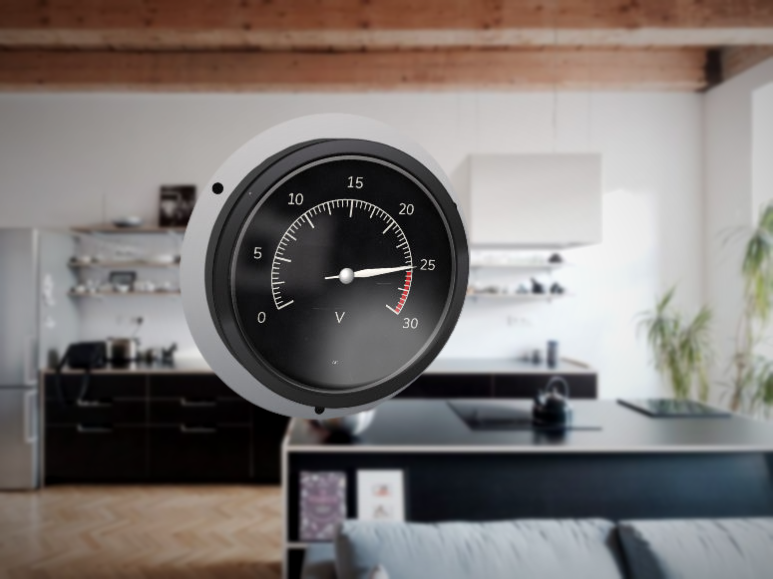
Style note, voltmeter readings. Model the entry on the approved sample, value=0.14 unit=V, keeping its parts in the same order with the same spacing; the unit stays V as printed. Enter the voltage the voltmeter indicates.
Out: value=25 unit=V
